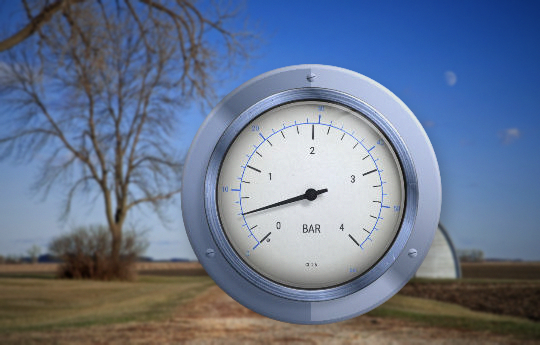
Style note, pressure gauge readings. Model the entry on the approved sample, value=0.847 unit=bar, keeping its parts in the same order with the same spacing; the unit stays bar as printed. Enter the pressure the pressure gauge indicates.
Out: value=0.4 unit=bar
